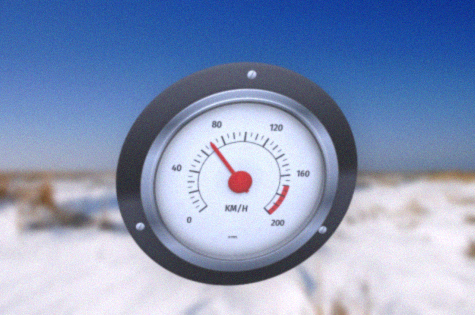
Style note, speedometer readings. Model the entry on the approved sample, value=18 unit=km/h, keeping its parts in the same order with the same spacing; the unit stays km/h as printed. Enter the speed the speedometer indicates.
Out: value=70 unit=km/h
